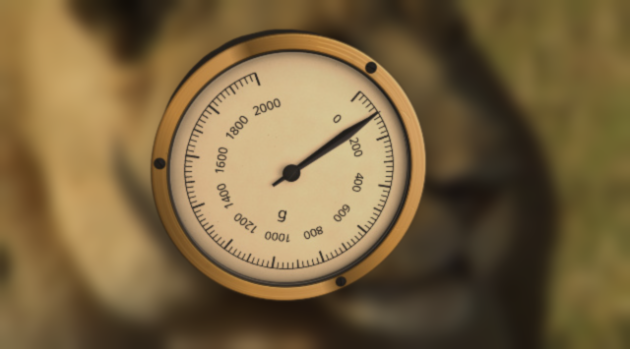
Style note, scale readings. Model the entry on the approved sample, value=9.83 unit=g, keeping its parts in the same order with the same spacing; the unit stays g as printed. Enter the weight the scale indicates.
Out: value=100 unit=g
